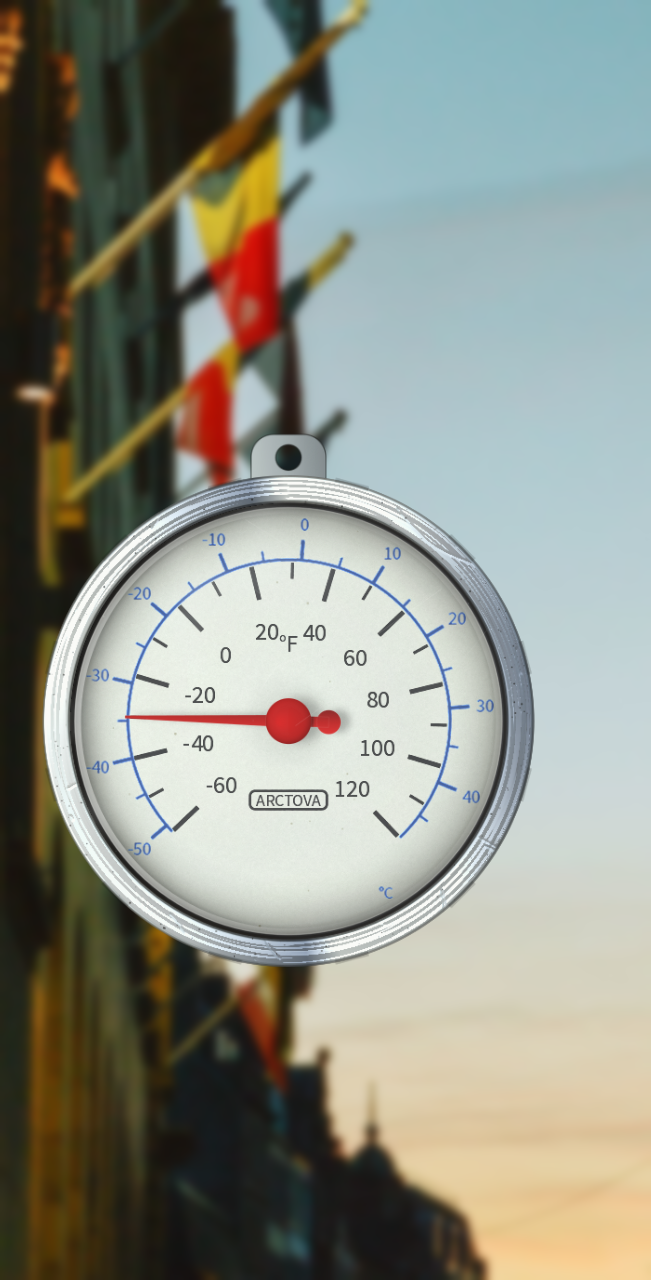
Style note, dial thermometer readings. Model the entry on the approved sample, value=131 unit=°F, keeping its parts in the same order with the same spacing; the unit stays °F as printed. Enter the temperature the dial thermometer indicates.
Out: value=-30 unit=°F
